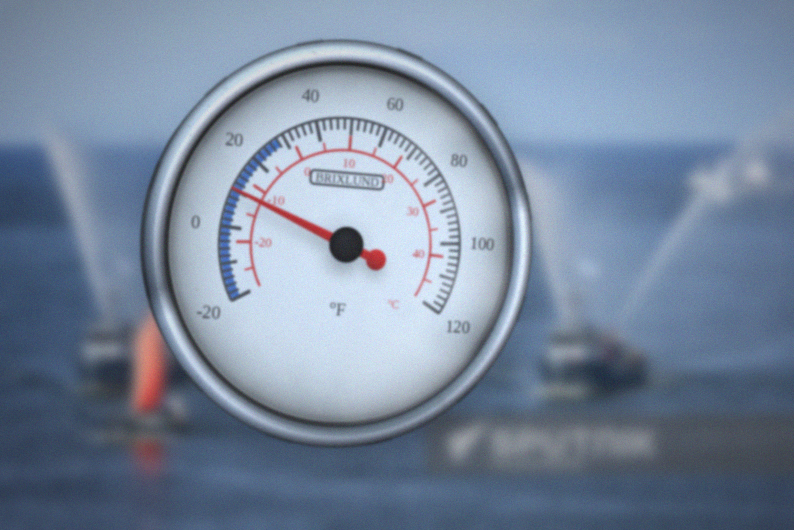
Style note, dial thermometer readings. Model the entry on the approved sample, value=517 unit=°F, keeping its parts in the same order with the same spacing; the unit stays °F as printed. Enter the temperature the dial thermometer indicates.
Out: value=10 unit=°F
